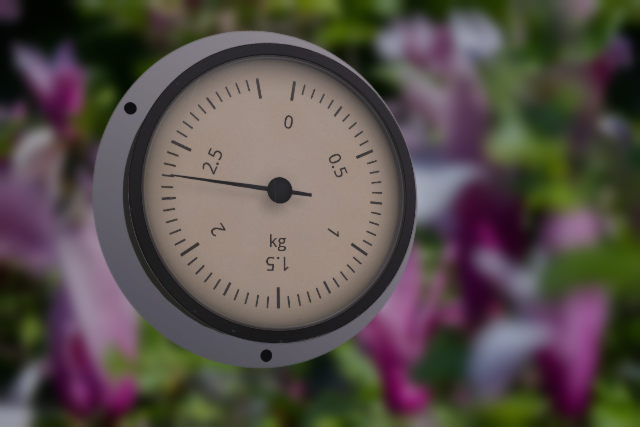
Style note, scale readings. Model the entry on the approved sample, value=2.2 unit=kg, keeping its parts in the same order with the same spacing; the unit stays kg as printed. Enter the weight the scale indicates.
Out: value=2.35 unit=kg
